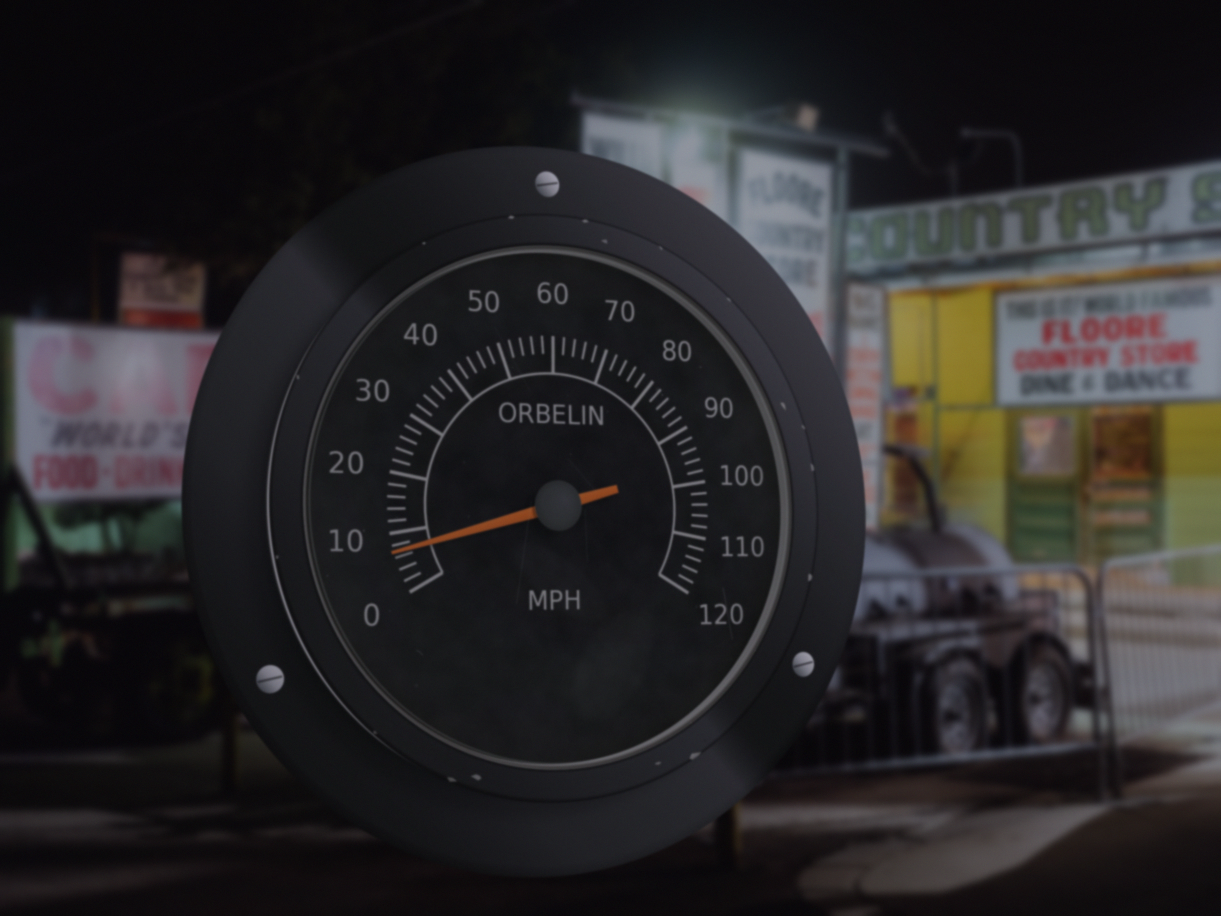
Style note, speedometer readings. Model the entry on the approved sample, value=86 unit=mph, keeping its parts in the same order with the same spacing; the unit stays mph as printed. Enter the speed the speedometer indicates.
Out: value=7 unit=mph
